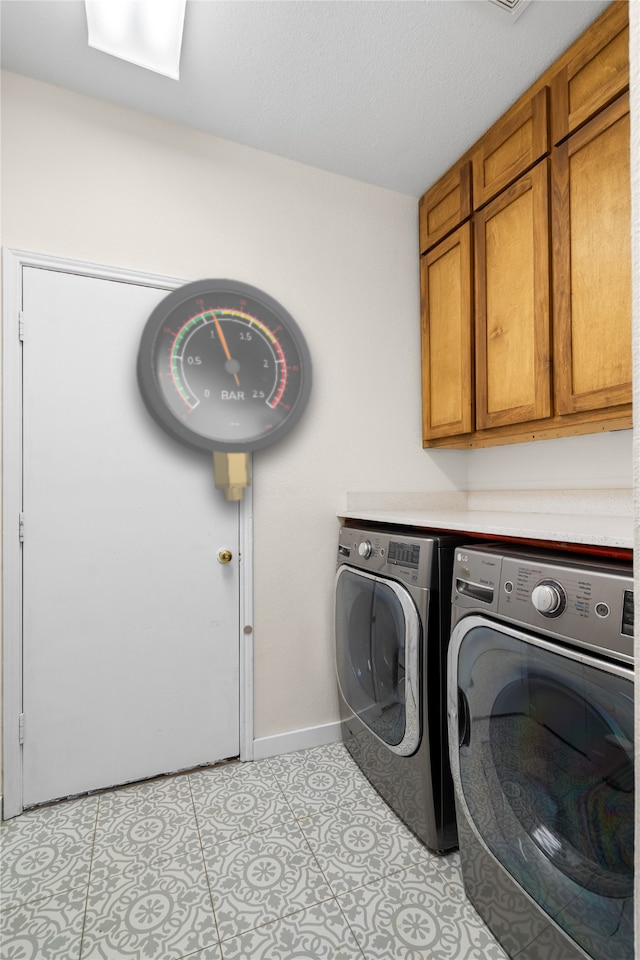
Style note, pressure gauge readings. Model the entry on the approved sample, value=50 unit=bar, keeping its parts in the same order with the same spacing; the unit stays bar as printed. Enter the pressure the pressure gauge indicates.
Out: value=1.1 unit=bar
